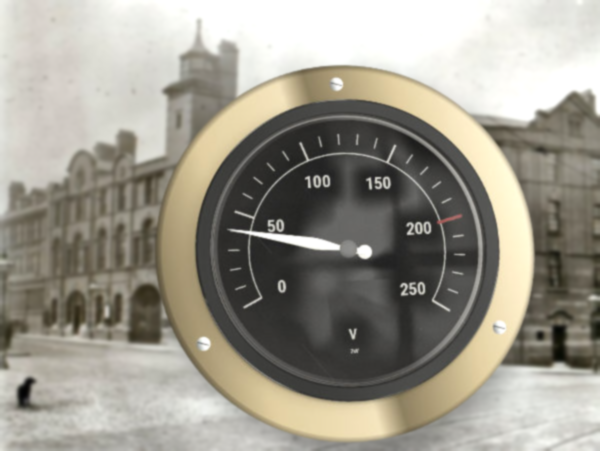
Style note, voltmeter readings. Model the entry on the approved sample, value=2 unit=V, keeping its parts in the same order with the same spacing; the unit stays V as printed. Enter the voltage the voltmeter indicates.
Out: value=40 unit=V
